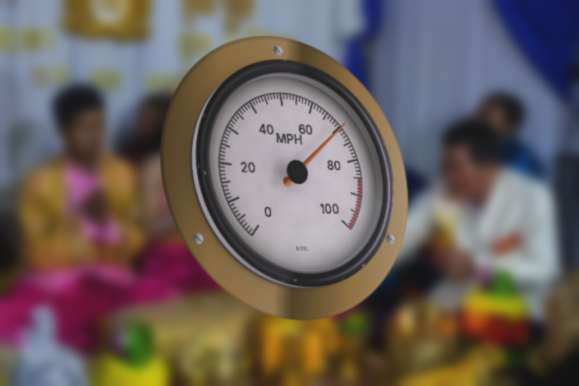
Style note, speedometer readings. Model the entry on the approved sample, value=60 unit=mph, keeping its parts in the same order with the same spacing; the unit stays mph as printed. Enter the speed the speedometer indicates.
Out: value=70 unit=mph
